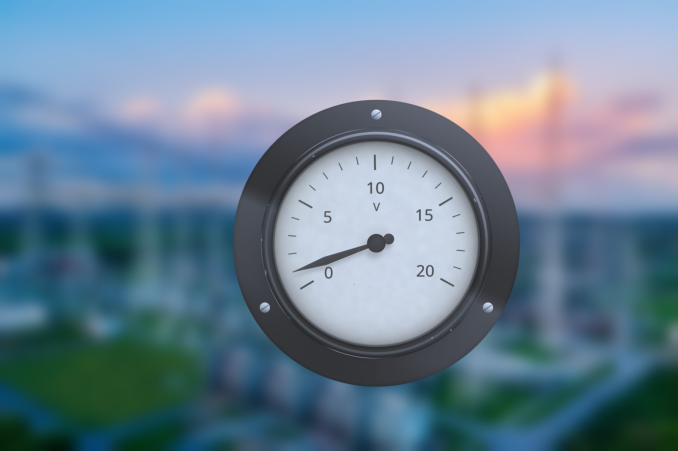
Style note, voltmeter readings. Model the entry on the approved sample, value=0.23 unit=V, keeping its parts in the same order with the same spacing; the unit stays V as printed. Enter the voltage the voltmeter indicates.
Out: value=1 unit=V
